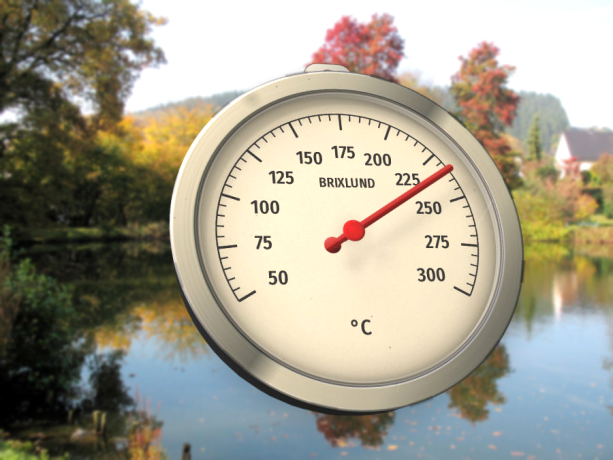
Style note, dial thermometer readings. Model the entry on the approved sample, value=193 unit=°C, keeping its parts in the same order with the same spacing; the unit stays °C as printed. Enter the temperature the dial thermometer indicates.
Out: value=235 unit=°C
